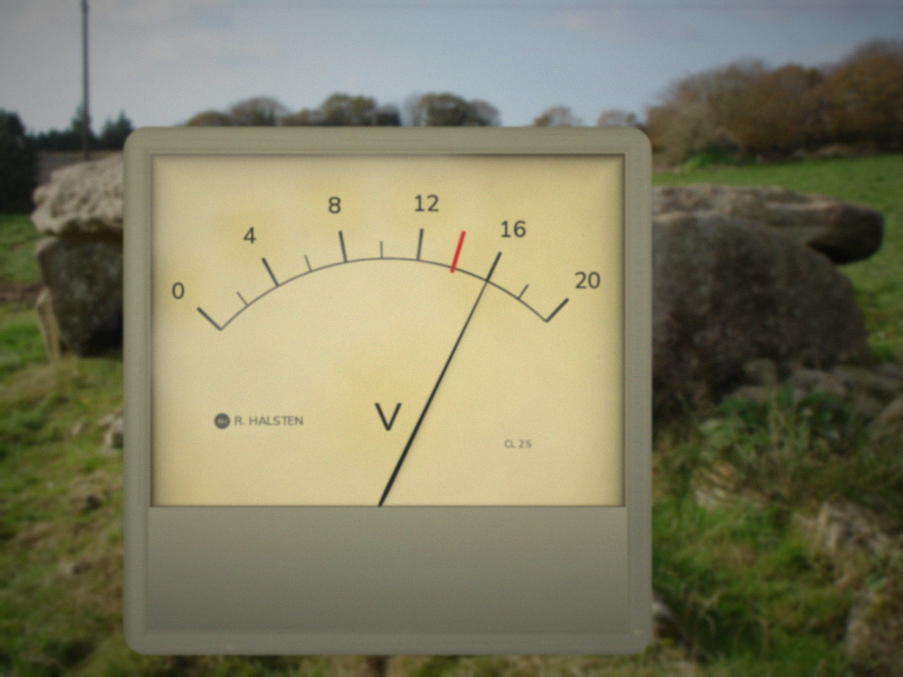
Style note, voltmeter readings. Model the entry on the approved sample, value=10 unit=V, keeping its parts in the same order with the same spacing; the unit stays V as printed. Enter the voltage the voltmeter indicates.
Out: value=16 unit=V
